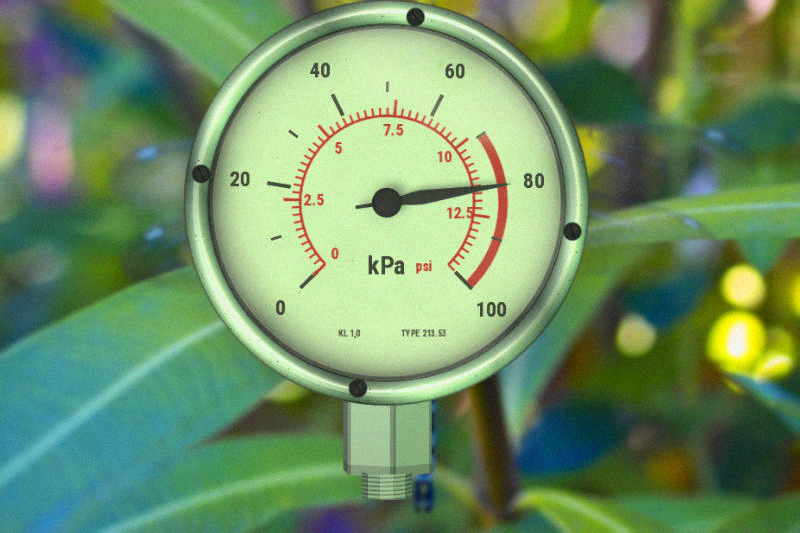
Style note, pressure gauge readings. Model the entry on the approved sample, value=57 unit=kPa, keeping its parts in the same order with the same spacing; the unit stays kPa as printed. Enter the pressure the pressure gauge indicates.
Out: value=80 unit=kPa
